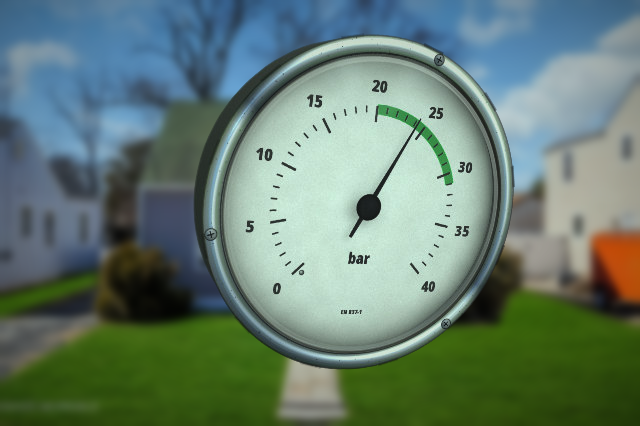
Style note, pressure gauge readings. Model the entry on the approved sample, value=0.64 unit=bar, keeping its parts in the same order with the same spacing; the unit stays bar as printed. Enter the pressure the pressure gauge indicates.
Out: value=24 unit=bar
